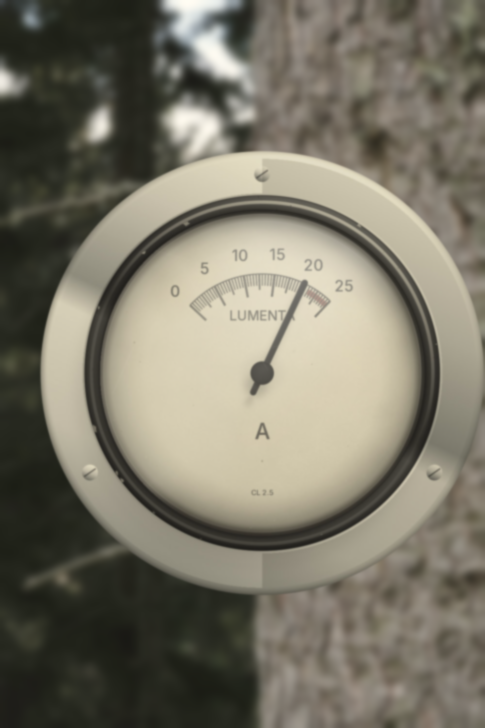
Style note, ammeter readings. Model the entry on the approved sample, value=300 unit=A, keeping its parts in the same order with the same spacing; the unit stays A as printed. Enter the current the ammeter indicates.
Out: value=20 unit=A
